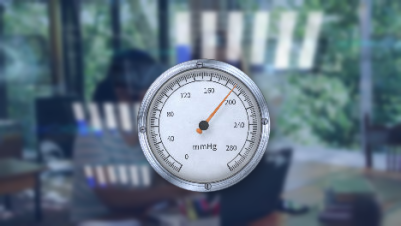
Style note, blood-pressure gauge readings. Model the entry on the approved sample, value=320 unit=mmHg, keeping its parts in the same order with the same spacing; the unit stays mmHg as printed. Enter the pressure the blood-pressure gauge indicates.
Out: value=190 unit=mmHg
